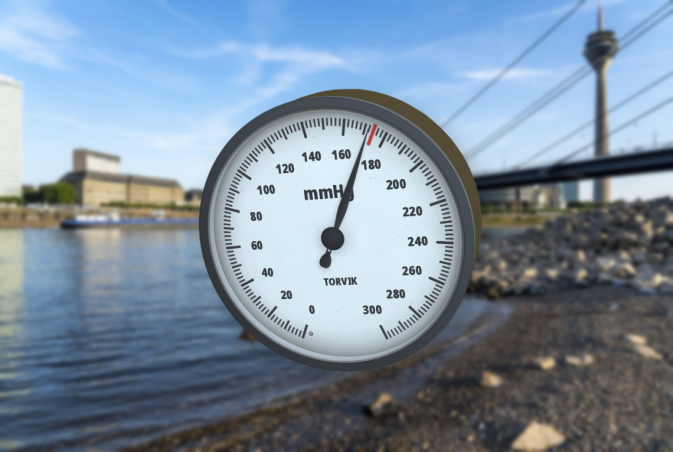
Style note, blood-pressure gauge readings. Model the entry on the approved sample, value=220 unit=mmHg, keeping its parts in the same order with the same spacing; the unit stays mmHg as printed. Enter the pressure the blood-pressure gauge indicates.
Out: value=172 unit=mmHg
